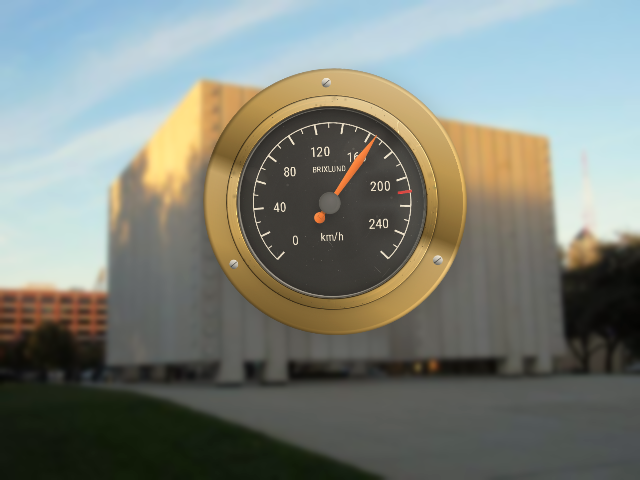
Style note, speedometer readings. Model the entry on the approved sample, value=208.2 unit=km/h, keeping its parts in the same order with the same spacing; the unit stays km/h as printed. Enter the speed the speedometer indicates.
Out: value=165 unit=km/h
